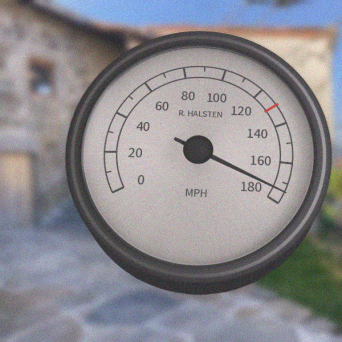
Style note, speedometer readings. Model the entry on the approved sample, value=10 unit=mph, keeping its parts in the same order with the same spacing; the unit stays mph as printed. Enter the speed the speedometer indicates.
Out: value=175 unit=mph
